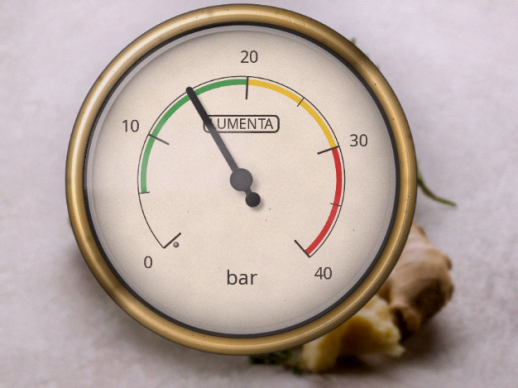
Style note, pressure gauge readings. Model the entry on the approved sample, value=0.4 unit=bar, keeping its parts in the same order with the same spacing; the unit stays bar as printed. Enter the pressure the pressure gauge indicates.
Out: value=15 unit=bar
